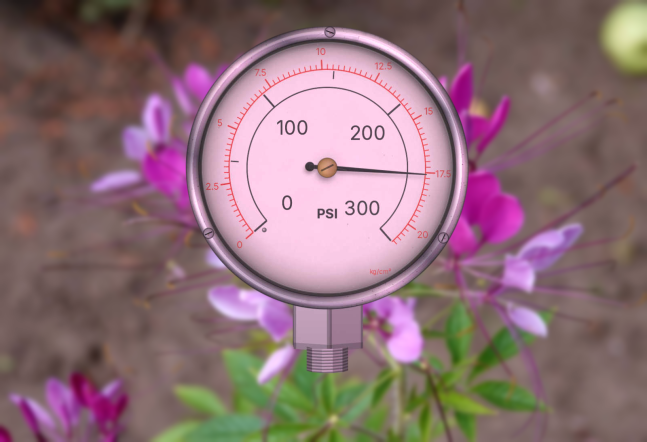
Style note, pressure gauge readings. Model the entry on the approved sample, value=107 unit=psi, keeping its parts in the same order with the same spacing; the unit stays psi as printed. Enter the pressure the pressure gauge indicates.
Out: value=250 unit=psi
